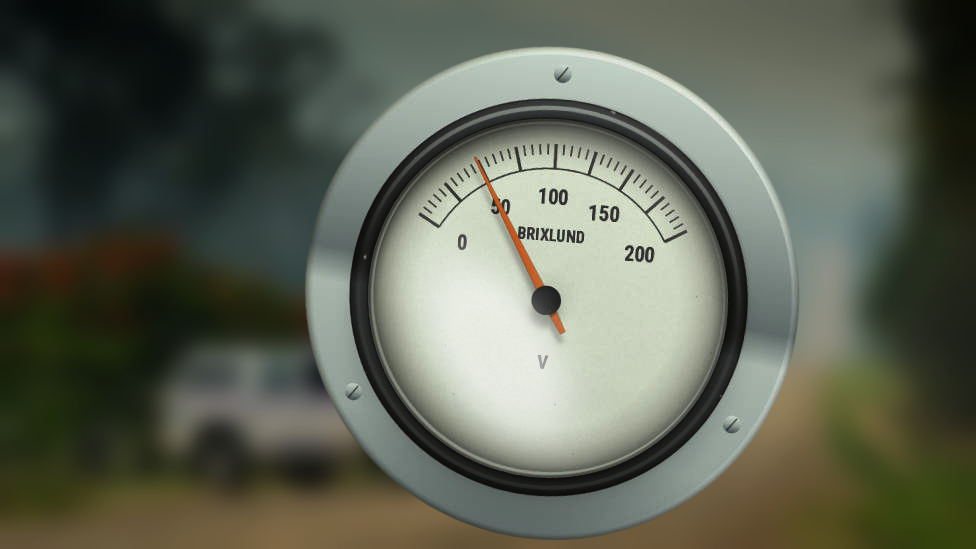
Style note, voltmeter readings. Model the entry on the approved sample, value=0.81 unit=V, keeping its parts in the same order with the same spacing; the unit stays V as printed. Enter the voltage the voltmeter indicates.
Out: value=50 unit=V
